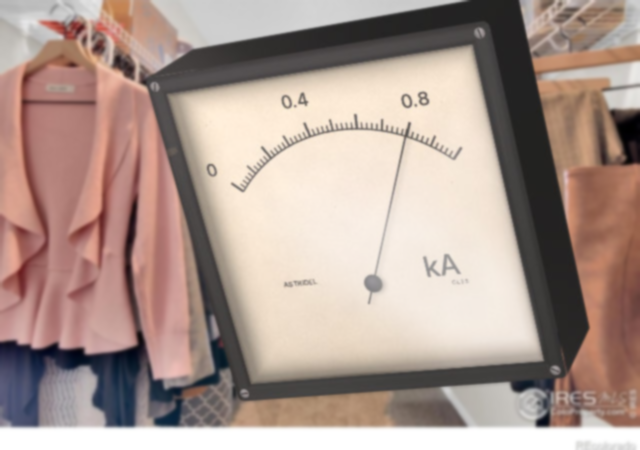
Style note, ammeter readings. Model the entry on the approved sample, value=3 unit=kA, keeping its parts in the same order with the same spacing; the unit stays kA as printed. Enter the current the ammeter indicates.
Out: value=0.8 unit=kA
